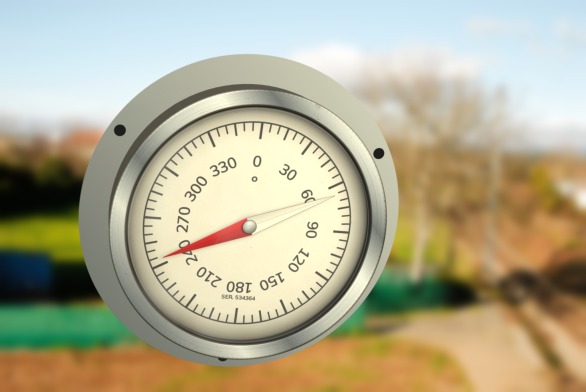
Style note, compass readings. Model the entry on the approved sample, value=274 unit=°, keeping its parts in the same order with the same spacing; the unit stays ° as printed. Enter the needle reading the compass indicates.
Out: value=245 unit=°
